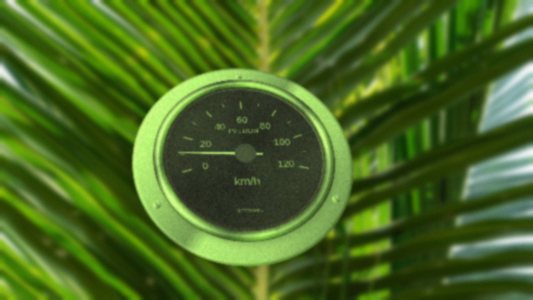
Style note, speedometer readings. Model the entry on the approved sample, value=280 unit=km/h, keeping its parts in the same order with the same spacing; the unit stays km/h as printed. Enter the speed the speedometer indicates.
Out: value=10 unit=km/h
